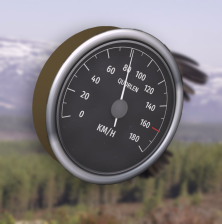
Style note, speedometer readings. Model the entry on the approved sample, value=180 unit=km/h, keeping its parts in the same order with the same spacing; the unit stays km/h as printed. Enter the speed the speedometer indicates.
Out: value=80 unit=km/h
